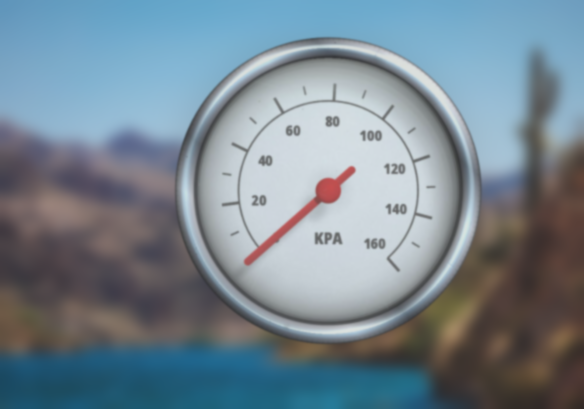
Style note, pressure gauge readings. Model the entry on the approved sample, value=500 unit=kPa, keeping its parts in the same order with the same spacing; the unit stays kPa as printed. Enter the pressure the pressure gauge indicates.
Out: value=0 unit=kPa
